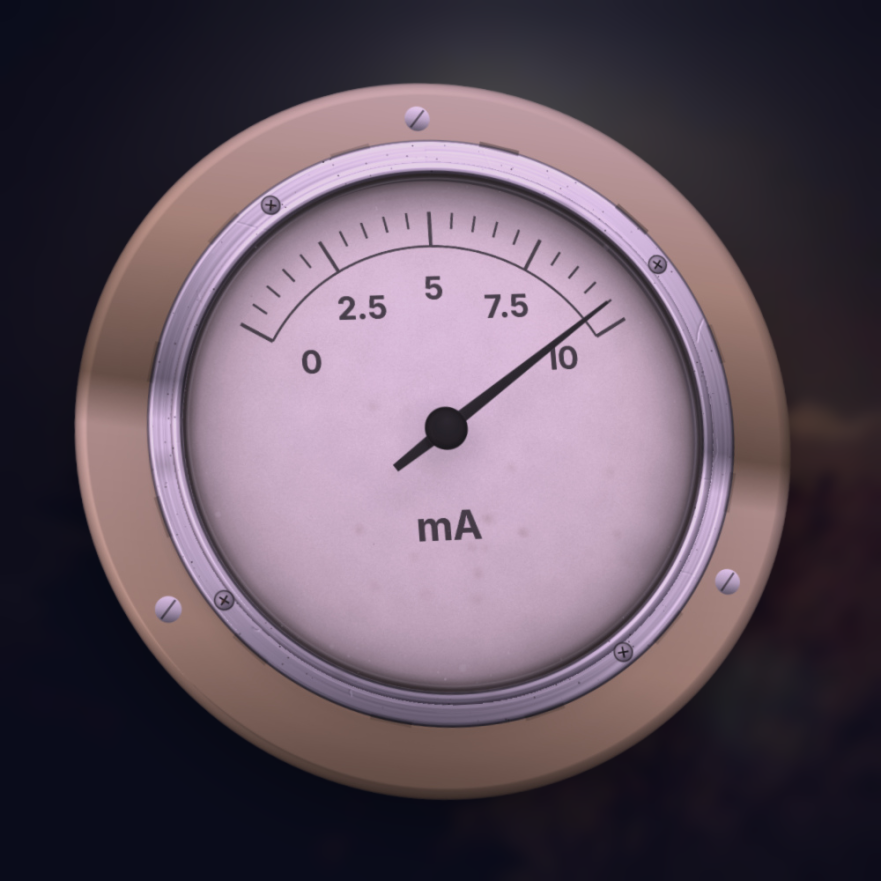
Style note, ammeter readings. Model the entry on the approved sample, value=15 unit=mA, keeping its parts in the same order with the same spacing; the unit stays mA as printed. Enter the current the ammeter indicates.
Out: value=9.5 unit=mA
